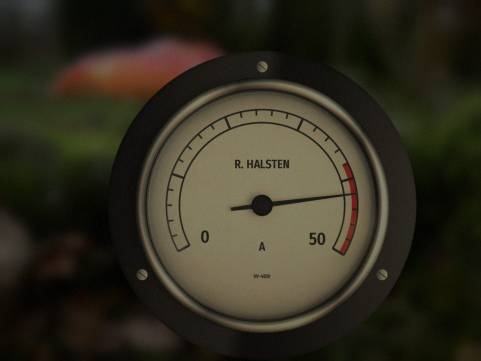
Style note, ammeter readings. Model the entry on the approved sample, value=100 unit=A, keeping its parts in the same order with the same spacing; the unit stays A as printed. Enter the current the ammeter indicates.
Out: value=42 unit=A
